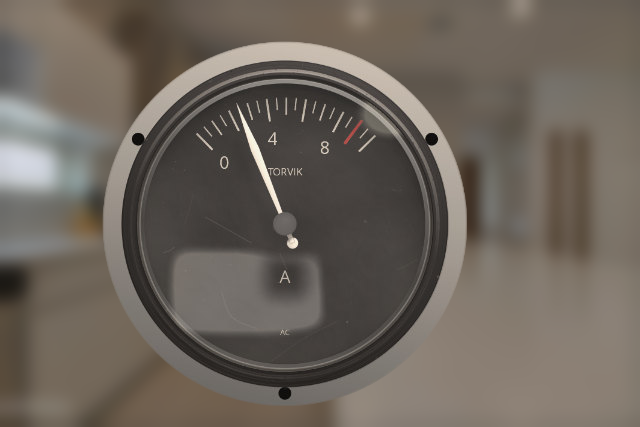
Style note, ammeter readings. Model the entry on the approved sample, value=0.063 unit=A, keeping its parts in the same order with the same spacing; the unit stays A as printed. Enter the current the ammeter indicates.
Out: value=2.5 unit=A
